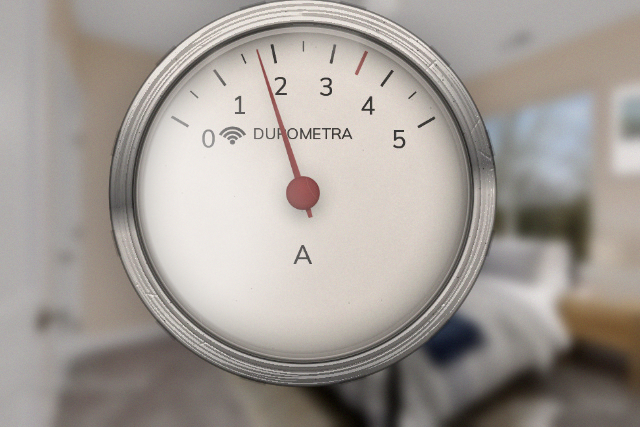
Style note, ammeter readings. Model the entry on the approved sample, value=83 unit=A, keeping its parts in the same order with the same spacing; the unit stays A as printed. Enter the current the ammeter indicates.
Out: value=1.75 unit=A
